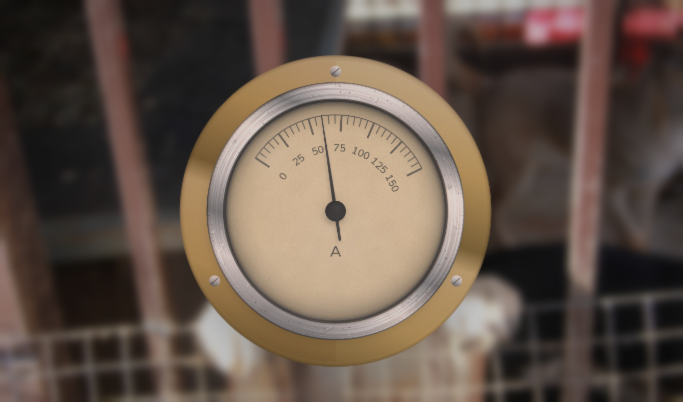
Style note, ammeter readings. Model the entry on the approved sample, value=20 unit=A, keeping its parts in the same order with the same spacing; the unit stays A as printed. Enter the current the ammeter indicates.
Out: value=60 unit=A
